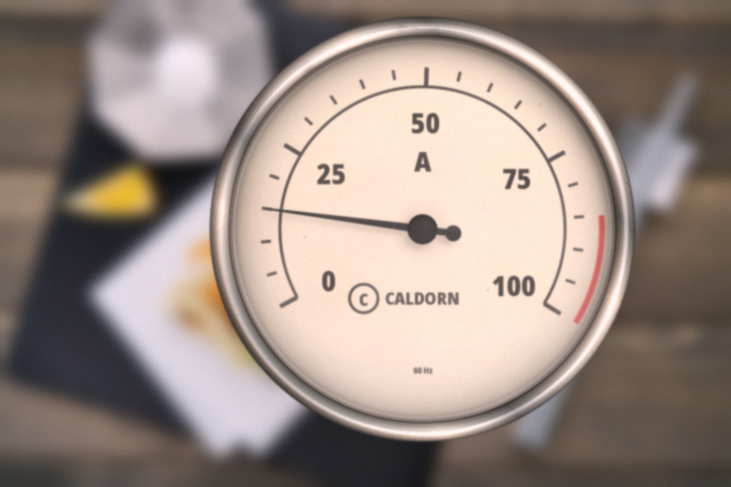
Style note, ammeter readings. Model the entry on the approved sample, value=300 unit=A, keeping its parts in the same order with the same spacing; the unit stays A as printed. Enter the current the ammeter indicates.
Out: value=15 unit=A
